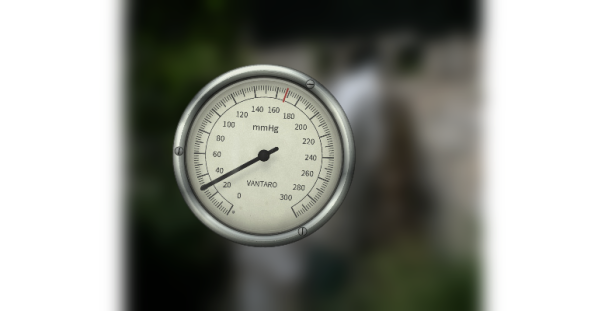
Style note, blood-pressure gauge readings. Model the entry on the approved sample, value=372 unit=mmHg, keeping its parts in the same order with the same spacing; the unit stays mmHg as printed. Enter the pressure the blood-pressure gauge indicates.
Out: value=30 unit=mmHg
